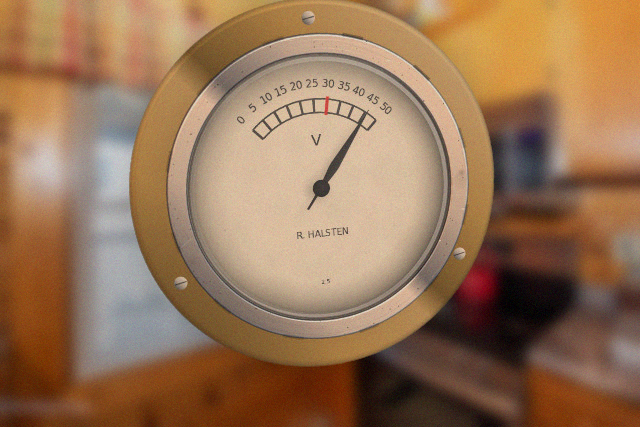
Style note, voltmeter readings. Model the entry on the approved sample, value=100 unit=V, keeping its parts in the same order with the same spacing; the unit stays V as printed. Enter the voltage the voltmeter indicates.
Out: value=45 unit=V
